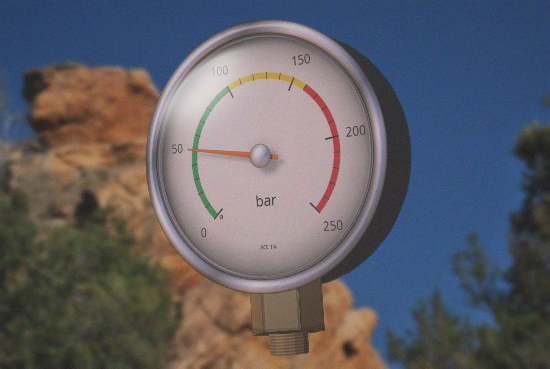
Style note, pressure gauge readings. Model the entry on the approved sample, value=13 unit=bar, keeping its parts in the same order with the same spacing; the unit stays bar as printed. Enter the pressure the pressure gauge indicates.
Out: value=50 unit=bar
